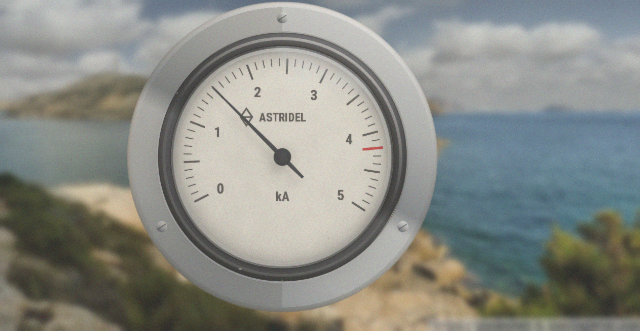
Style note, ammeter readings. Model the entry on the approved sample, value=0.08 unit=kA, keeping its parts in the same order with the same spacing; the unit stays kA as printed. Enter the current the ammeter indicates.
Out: value=1.5 unit=kA
